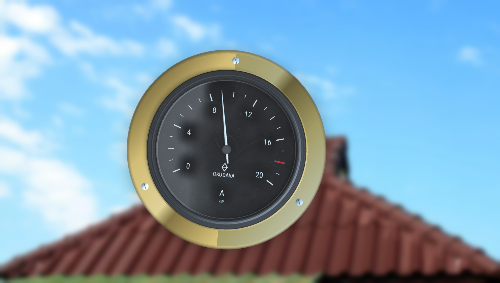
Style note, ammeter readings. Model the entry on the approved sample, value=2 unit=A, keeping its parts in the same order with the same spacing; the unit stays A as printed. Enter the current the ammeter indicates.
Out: value=9 unit=A
